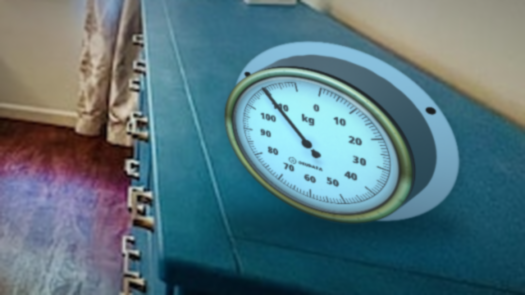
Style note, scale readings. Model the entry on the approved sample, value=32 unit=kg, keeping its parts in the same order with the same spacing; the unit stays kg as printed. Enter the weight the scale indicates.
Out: value=110 unit=kg
